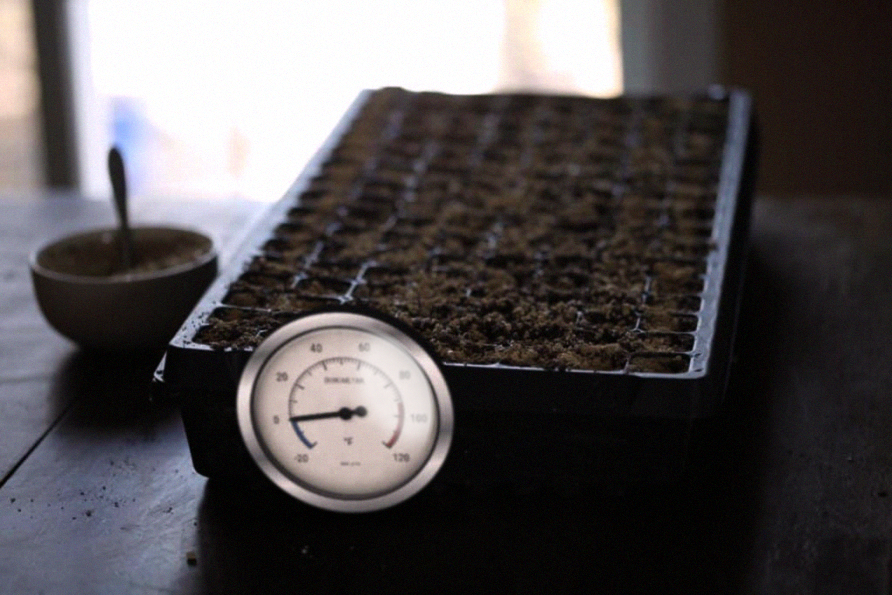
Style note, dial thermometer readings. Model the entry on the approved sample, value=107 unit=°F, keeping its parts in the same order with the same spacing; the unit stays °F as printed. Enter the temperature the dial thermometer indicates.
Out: value=0 unit=°F
